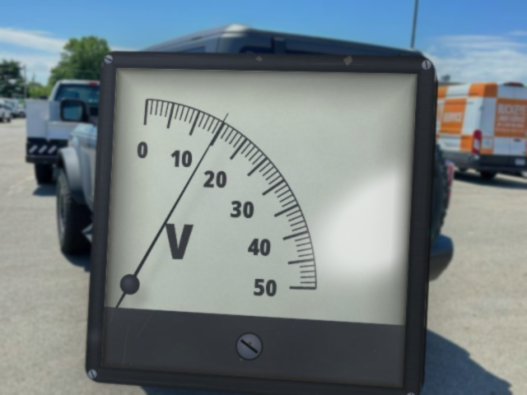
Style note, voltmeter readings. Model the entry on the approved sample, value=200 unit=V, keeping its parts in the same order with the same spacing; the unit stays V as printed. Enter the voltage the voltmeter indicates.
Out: value=15 unit=V
